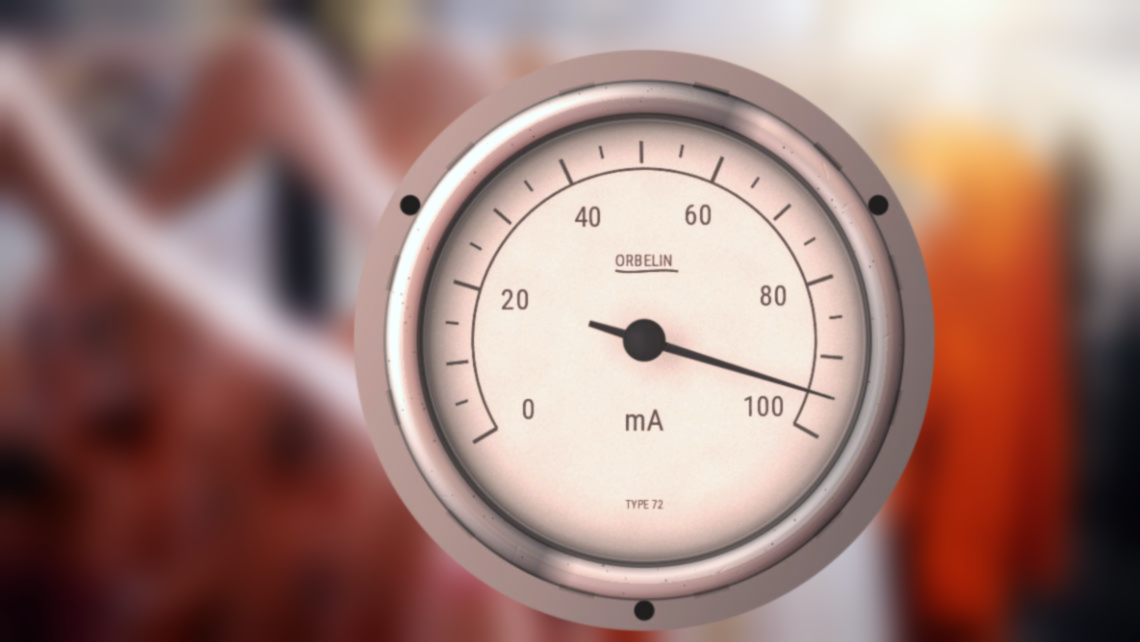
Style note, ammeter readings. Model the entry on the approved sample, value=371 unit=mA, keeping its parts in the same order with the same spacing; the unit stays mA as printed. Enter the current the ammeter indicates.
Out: value=95 unit=mA
